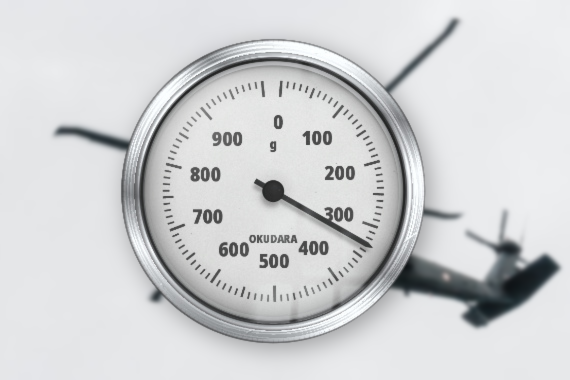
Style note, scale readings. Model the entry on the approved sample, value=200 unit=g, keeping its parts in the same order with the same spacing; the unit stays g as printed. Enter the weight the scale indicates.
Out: value=330 unit=g
